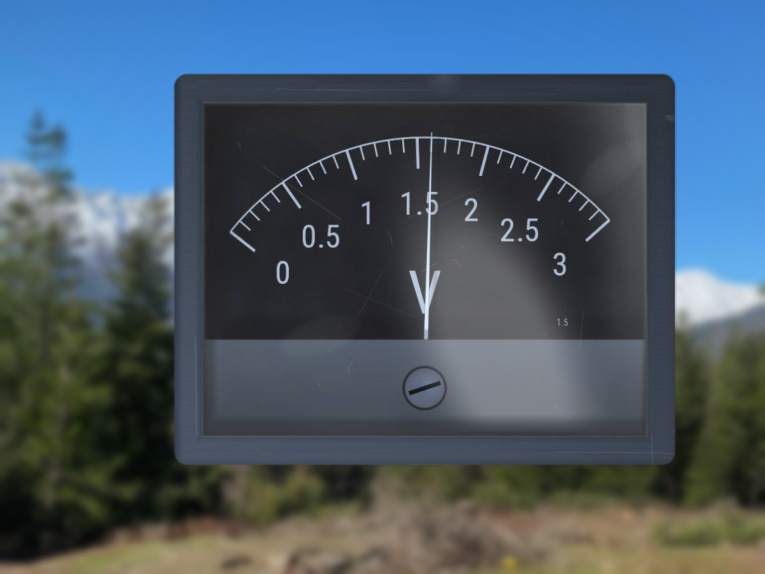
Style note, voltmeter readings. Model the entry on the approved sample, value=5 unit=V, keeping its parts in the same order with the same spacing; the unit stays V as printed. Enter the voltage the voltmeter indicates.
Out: value=1.6 unit=V
